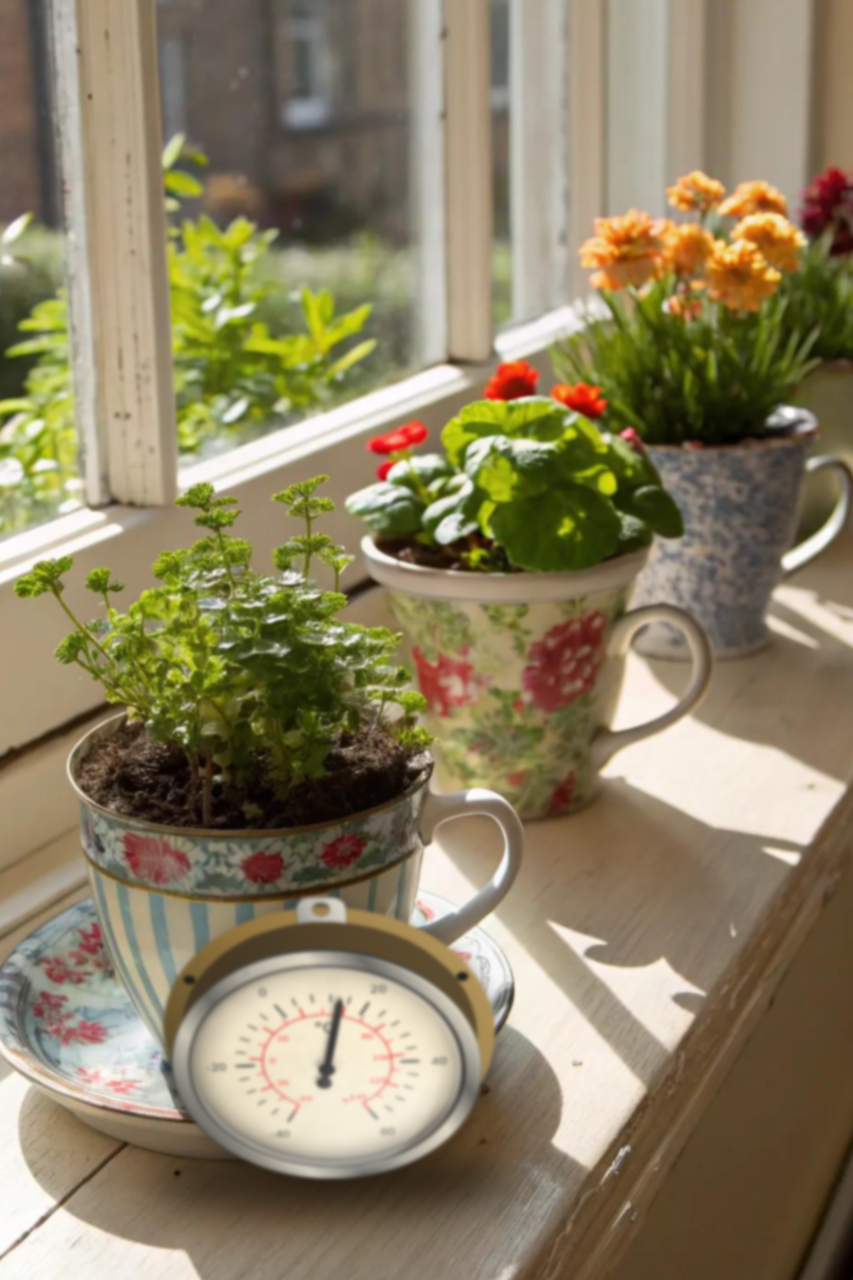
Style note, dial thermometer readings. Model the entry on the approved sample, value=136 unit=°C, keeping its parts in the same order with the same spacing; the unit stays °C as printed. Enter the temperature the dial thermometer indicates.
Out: value=14 unit=°C
